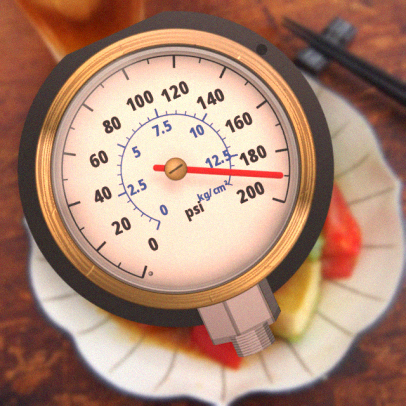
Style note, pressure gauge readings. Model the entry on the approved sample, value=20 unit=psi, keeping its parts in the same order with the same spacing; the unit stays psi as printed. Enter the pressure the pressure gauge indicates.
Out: value=190 unit=psi
